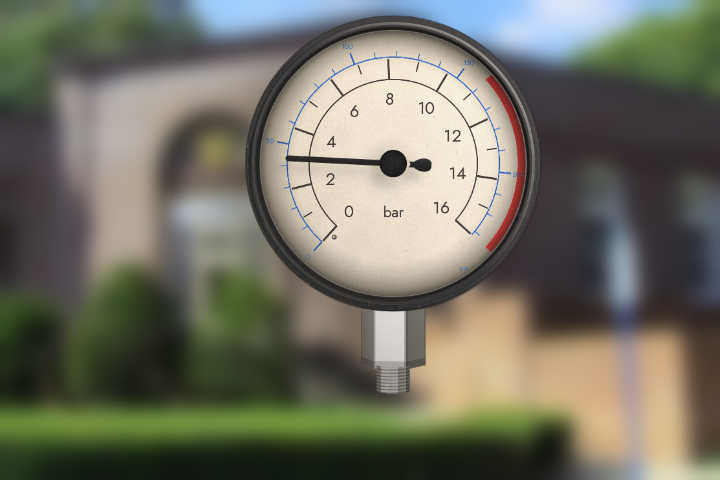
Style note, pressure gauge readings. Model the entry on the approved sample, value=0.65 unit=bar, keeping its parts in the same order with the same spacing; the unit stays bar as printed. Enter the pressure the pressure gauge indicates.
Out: value=3 unit=bar
